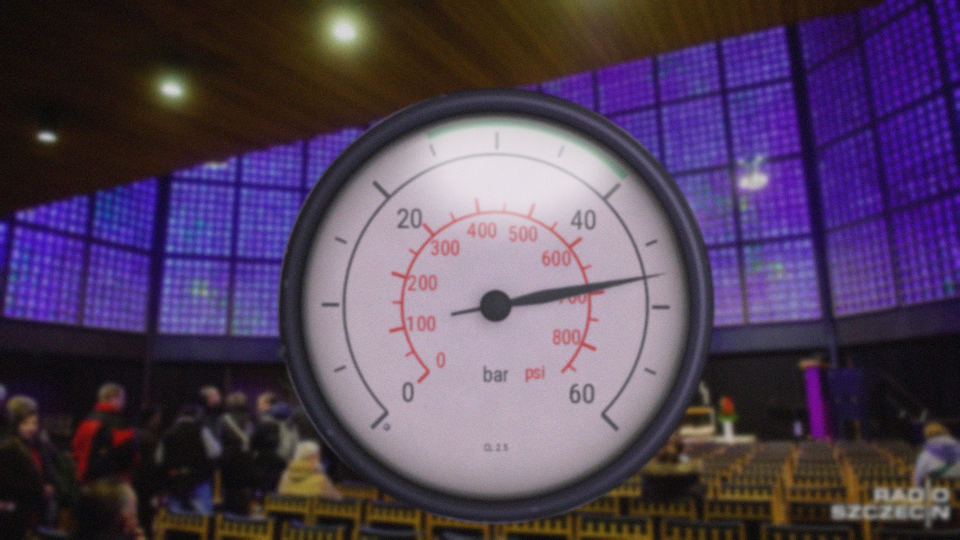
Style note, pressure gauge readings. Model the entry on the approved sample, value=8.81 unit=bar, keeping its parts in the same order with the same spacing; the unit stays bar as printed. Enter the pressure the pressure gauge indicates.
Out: value=47.5 unit=bar
